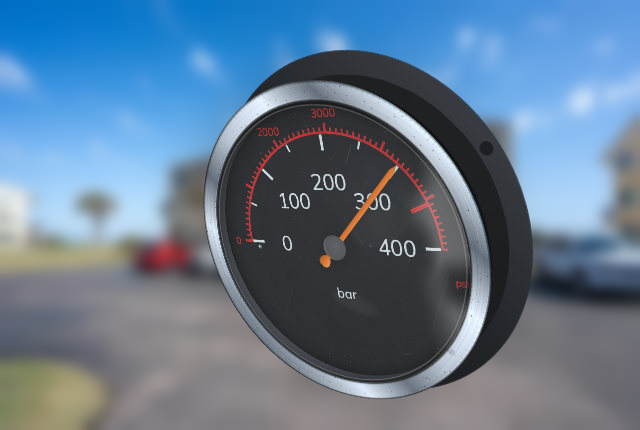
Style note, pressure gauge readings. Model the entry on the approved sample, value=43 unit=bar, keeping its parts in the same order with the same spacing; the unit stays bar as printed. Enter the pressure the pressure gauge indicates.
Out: value=300 unit=bar
